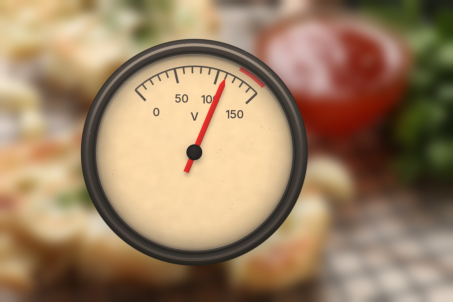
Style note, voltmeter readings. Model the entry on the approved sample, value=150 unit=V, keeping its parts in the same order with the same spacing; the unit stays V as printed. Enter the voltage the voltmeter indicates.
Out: value=110 unit=V
